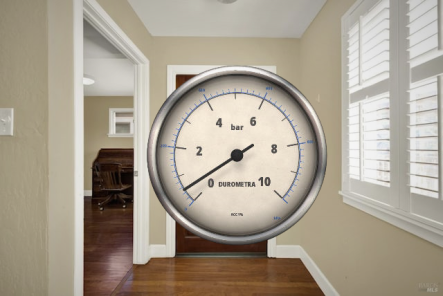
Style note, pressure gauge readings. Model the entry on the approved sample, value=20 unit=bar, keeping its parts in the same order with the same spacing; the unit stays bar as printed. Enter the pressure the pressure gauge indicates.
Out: value=0.5 unit=bar
